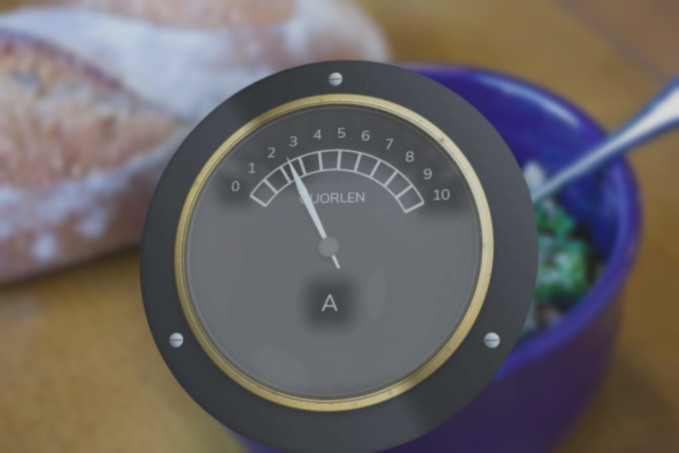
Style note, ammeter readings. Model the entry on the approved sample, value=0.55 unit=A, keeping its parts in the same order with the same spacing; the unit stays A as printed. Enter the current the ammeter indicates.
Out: value=2.5 unit=A
